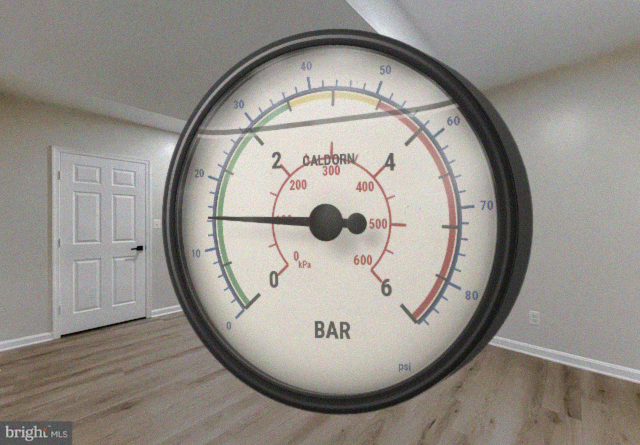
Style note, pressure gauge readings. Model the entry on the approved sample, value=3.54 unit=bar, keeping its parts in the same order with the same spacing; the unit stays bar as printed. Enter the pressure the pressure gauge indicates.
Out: value=1 unit=bar
